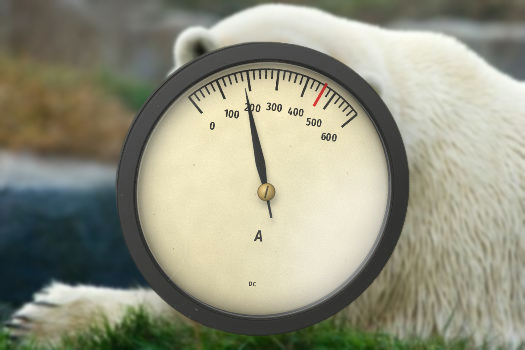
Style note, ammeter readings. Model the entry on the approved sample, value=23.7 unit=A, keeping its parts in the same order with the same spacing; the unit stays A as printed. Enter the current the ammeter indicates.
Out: value=180 unit=A
